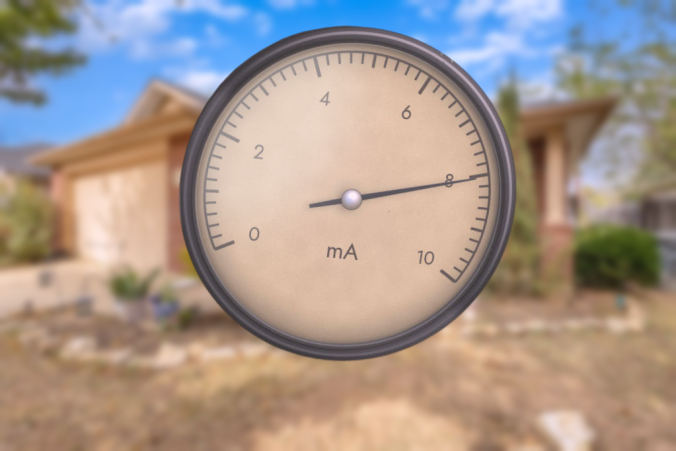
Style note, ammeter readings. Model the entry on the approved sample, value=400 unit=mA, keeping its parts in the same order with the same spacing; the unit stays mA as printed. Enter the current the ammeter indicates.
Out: value=8 unit=mA
